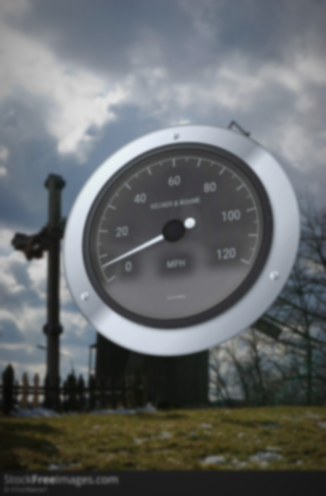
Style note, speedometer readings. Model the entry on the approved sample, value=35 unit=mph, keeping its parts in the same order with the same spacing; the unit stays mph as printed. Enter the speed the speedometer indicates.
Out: value=5 unit=mph
